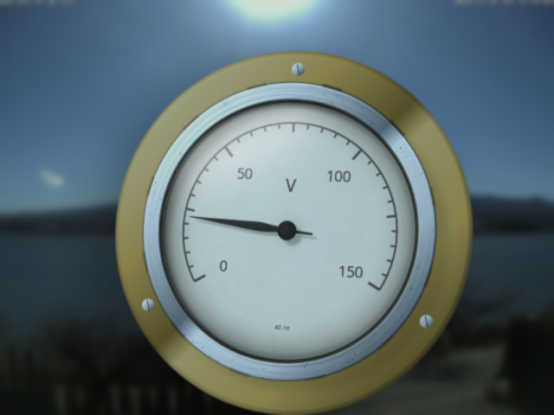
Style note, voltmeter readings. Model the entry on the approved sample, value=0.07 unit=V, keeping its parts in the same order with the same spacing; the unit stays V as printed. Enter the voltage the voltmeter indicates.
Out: value=22.5 unit=V
